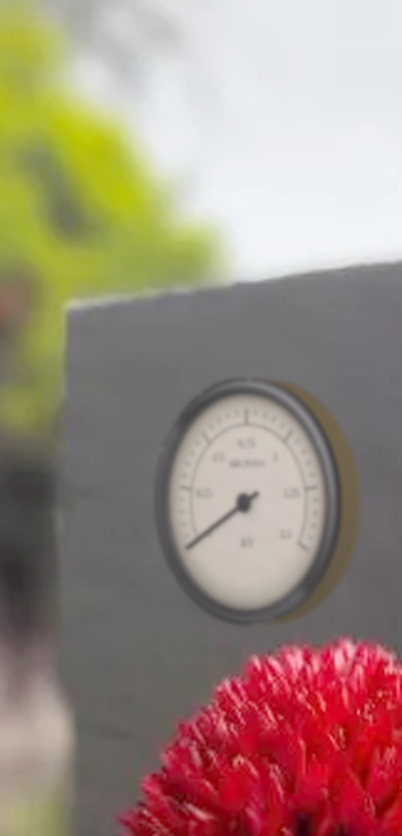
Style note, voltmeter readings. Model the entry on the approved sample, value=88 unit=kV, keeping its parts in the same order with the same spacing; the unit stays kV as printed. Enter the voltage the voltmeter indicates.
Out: value=0 unit=kV
